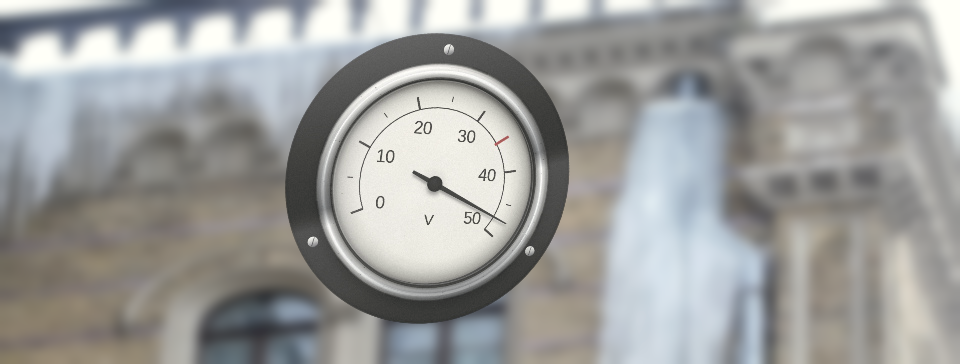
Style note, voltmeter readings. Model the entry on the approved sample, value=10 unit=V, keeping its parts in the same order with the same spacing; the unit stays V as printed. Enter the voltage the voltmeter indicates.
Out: value=47.5 unit=V
